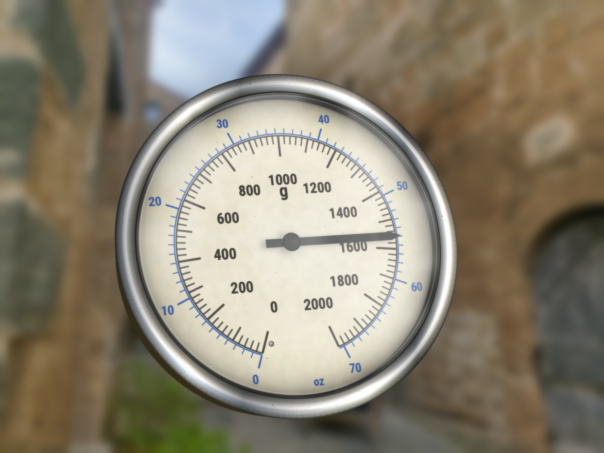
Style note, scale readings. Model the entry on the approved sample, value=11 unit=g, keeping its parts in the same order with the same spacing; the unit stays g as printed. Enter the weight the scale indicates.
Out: value=1560 unit=g
